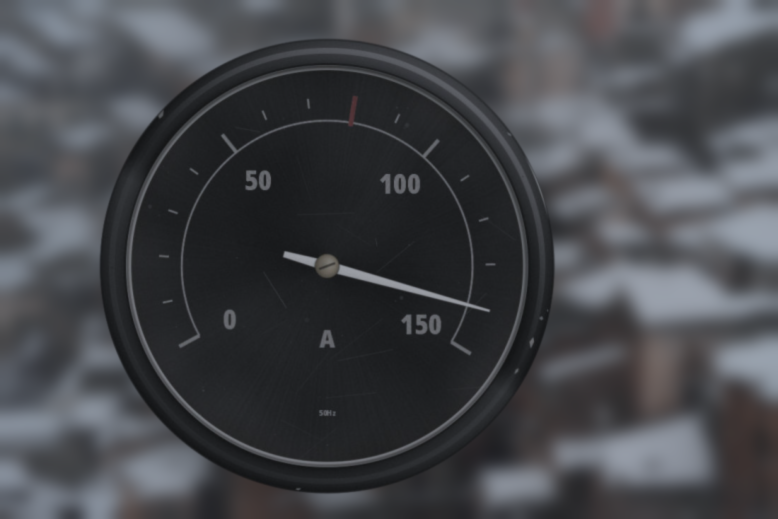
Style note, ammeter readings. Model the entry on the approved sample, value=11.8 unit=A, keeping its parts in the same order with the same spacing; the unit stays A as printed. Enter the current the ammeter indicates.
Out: value=140 unit=A
